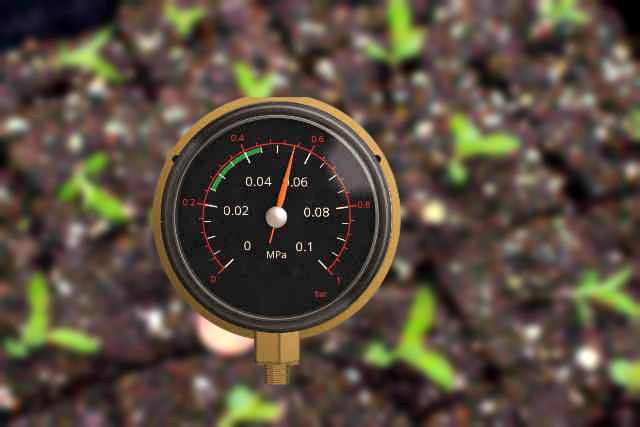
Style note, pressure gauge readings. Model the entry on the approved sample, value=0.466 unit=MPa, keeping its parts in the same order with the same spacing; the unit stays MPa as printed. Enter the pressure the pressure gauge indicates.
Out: value=0.055 unit=MPa
